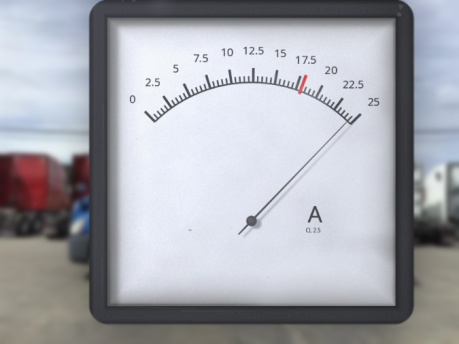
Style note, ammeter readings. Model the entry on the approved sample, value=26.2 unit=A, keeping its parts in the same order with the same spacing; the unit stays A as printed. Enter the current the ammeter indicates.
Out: value=24.5 unit=A
